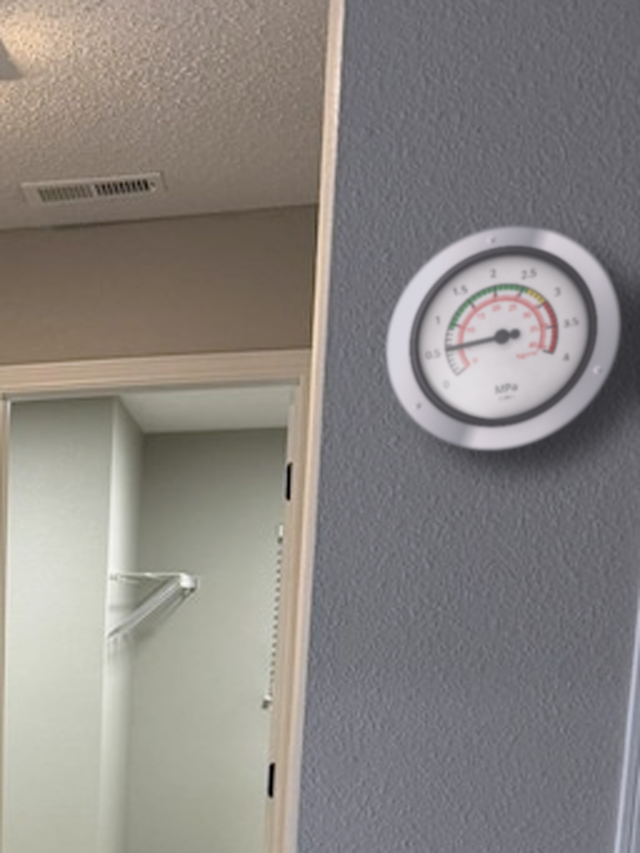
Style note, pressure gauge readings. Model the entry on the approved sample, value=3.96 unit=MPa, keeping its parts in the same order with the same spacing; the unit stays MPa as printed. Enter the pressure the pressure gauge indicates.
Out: value=0.5 unit=MPa
